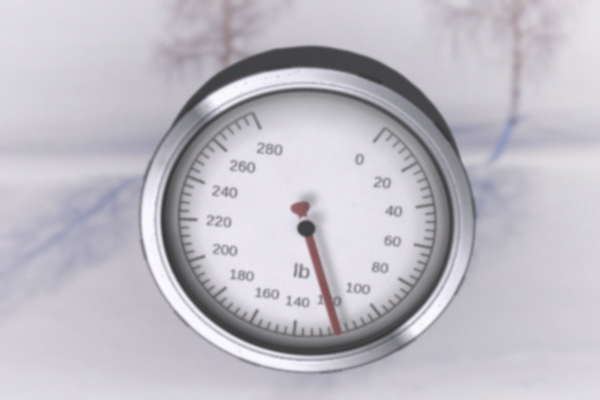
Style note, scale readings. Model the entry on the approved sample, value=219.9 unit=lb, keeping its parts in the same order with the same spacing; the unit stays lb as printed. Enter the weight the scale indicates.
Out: value=120 unit=lb
